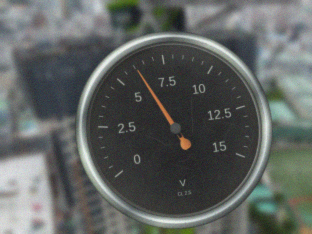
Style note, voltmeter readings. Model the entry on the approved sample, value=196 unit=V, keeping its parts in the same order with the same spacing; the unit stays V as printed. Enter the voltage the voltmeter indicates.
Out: value=6 unit=V
